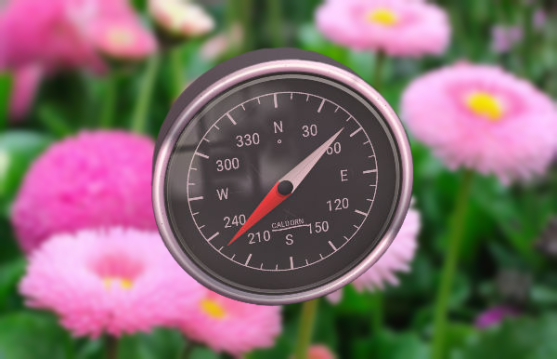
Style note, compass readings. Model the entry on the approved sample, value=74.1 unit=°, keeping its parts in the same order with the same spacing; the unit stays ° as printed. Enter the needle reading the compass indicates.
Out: value=230 unit=°
